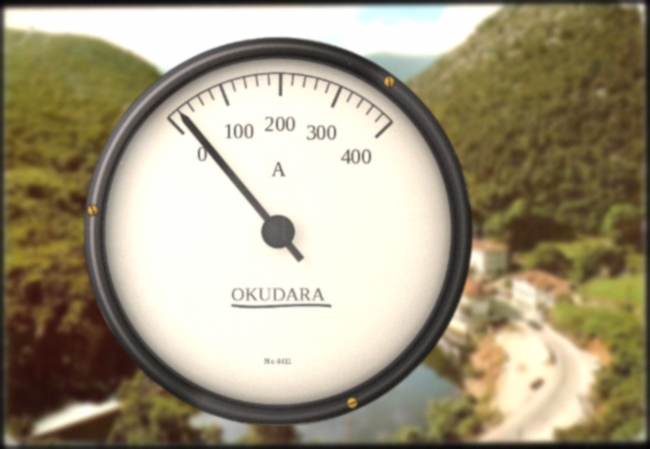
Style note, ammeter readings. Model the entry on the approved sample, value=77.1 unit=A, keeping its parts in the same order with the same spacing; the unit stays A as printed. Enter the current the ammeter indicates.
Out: value=20 unit=A
